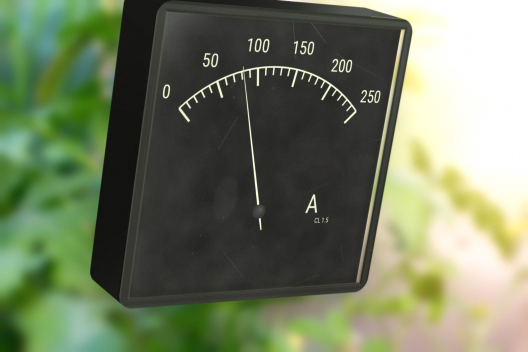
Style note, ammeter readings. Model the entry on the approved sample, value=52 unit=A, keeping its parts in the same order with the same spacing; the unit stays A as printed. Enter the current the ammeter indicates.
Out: value=80 unit=A
